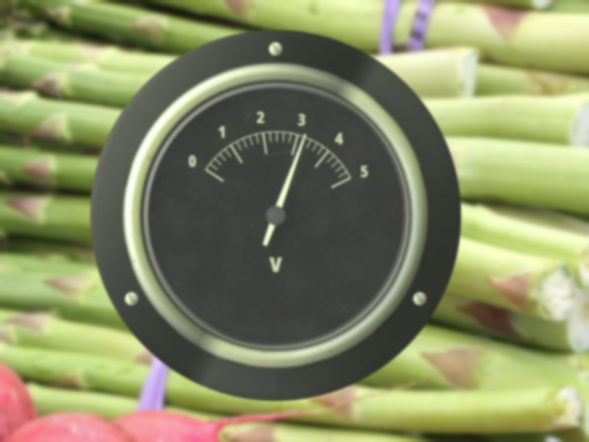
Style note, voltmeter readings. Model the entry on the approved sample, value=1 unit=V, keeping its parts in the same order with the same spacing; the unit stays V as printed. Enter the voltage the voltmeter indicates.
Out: value=3.2 unit=V
